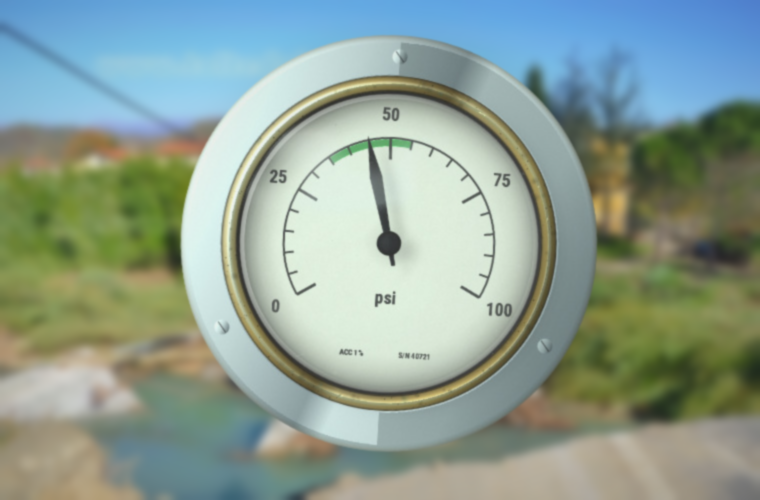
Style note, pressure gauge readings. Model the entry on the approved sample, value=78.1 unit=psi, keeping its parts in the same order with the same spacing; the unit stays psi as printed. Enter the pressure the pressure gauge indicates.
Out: value=45 unit=psi
